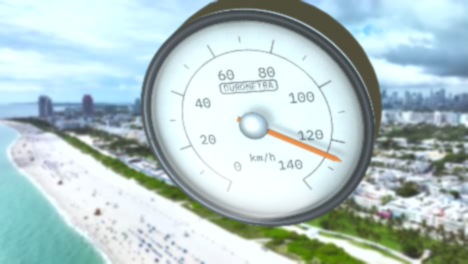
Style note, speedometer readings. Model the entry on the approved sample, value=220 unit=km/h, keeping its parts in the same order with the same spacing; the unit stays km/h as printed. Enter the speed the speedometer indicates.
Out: value=125 unit=km/h
